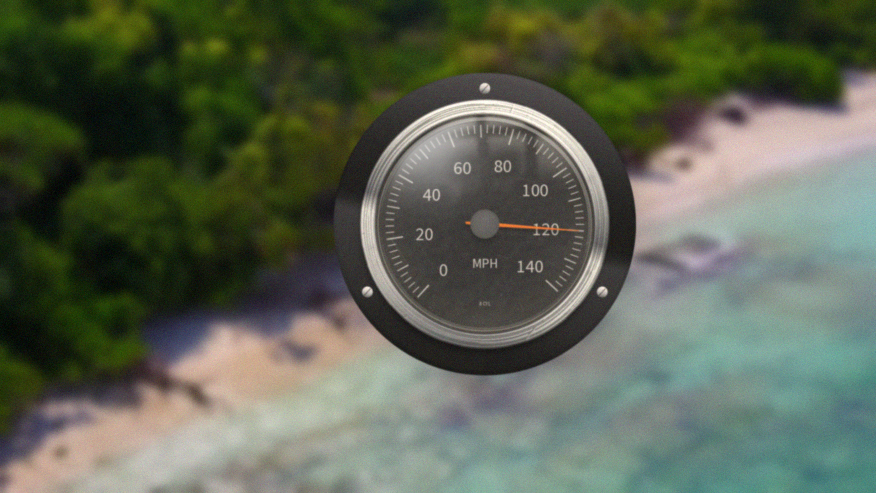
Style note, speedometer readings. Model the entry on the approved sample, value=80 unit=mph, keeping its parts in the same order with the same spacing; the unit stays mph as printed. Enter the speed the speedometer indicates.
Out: value=120 unit=mph
